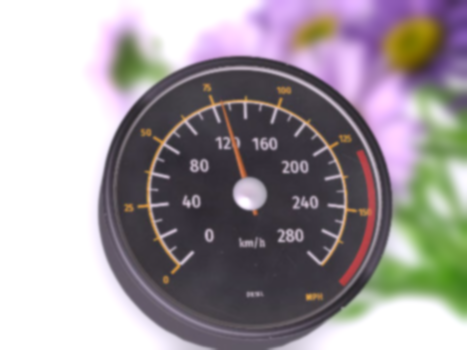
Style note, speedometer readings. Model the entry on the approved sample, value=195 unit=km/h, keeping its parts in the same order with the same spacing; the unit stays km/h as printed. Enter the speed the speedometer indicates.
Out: value=125 unit=km/h
